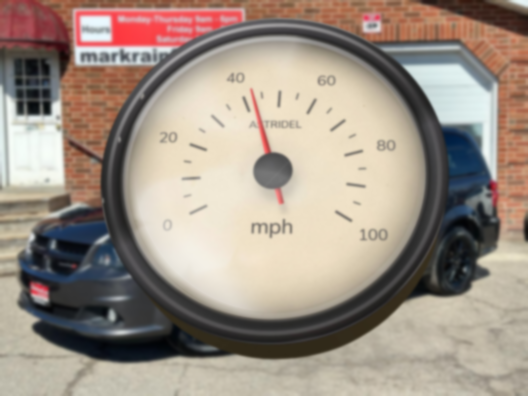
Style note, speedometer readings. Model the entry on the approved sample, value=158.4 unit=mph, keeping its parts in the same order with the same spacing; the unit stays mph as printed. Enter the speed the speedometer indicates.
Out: value=42.5 unit=mph
